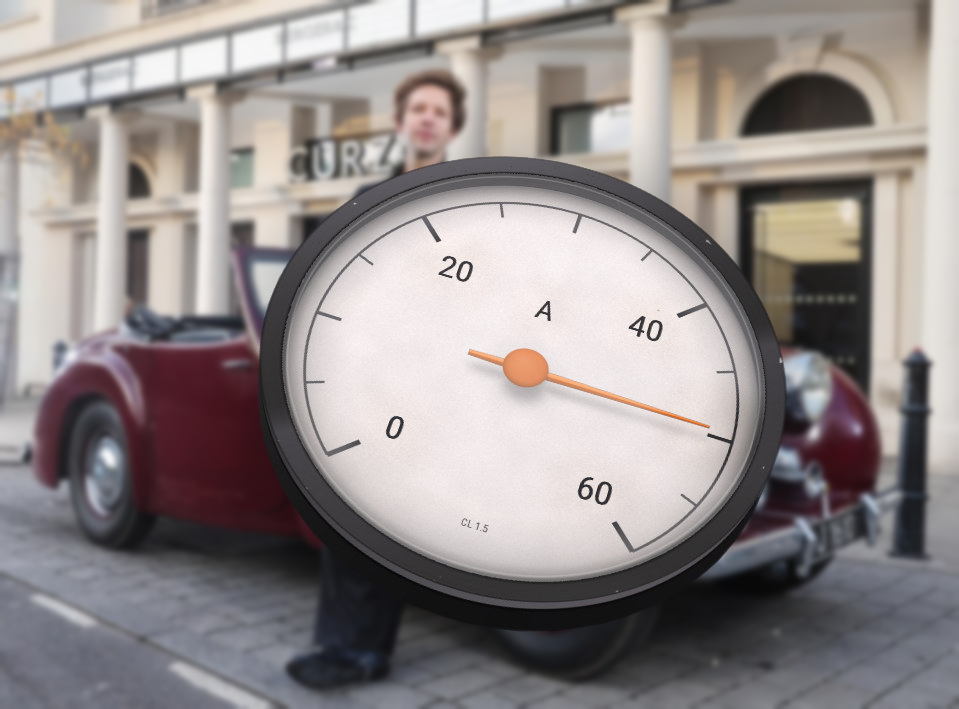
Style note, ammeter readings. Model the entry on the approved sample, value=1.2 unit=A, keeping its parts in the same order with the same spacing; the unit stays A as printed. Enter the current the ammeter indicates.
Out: value=50 unit=A
